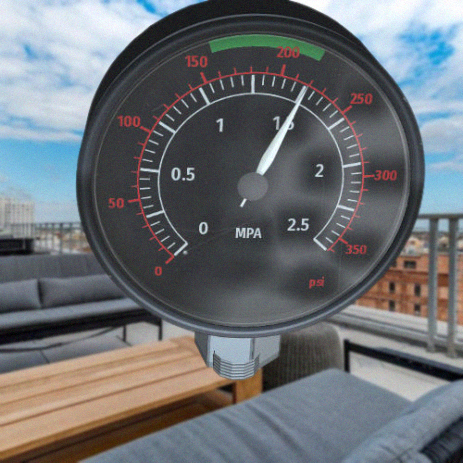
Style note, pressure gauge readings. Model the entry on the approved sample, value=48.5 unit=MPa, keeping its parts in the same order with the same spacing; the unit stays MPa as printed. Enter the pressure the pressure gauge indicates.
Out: value=1.5 unit=MPa
